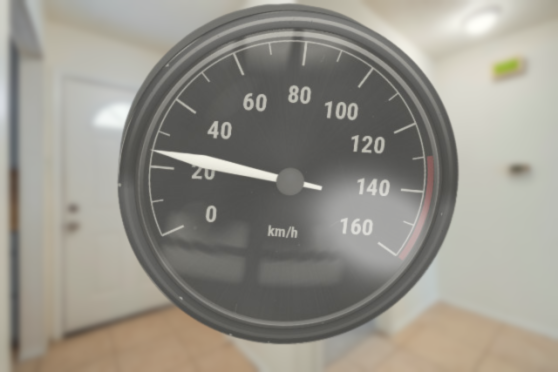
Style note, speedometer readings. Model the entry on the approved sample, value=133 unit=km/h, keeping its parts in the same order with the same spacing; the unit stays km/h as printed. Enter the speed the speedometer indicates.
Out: value=25 unit=km/h
